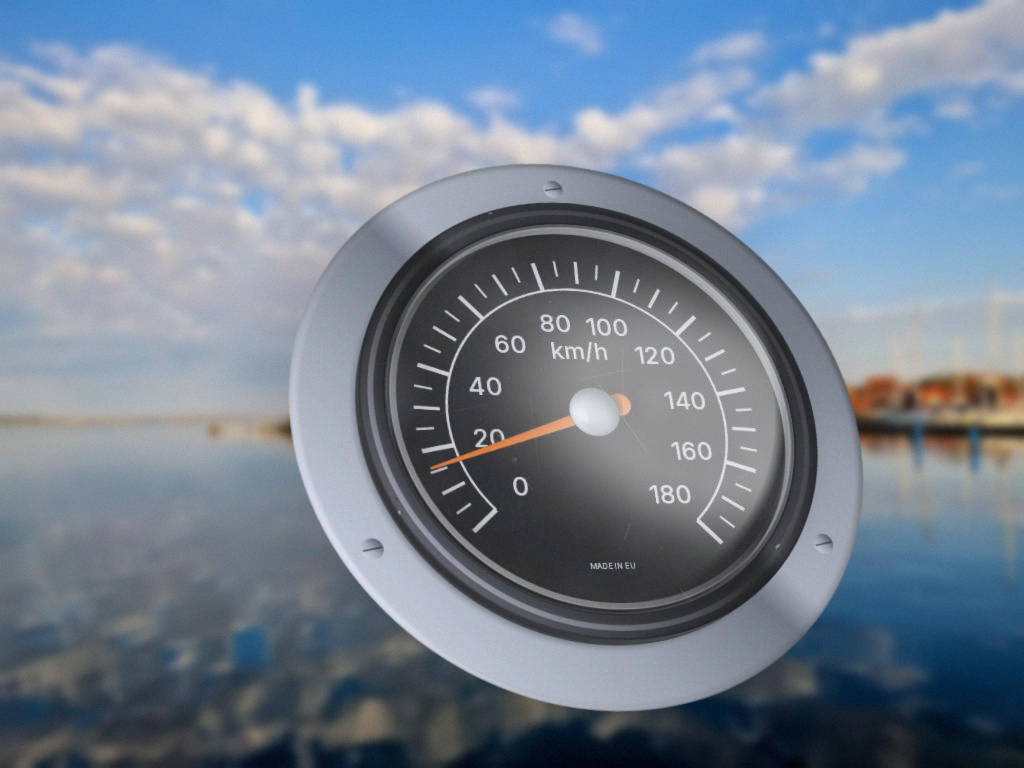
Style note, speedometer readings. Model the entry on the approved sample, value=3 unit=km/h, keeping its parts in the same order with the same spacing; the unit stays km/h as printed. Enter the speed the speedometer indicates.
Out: value=15 unit=km/h
